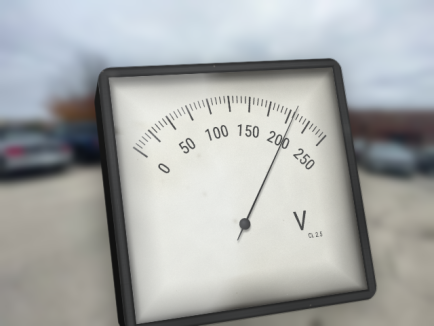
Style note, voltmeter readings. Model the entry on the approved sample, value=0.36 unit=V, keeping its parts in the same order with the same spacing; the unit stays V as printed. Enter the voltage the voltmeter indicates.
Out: value=205 unit=V
